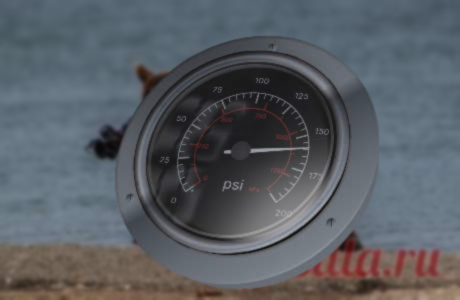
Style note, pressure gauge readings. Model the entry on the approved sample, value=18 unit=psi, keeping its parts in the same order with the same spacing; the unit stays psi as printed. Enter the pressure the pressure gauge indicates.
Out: value=160 unit=psi
